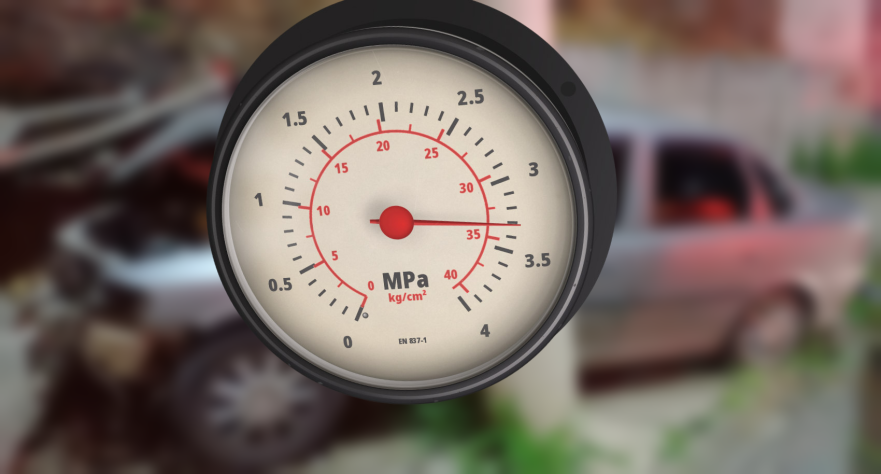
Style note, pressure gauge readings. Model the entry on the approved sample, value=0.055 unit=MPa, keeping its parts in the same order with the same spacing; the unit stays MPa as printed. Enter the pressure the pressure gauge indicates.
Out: value=3.3 unit=MPa
